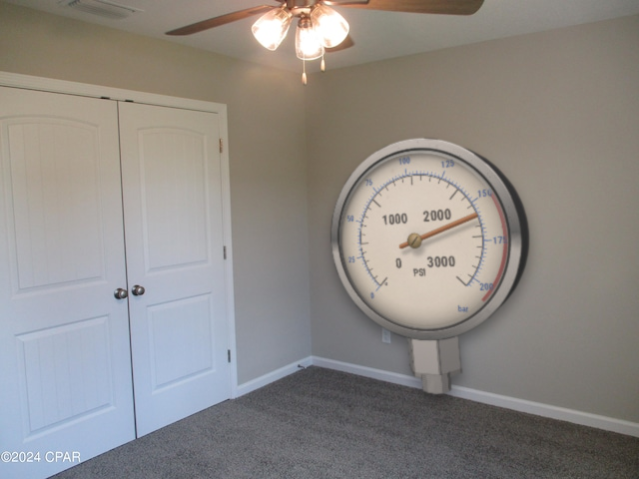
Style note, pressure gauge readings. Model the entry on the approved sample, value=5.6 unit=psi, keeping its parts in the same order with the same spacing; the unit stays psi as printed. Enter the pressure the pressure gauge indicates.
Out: value=2300 unit=psi
